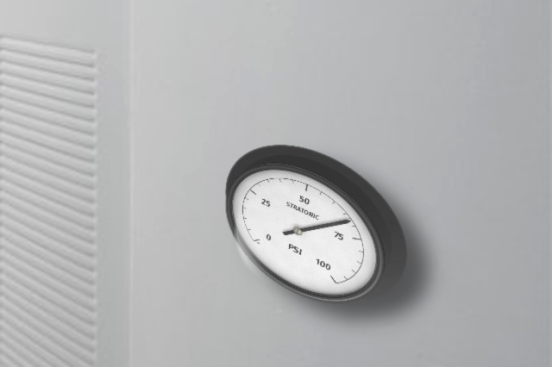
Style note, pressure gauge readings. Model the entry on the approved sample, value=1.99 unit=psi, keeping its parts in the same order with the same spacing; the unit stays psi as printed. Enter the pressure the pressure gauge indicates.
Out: value=67.5 unit=psi
